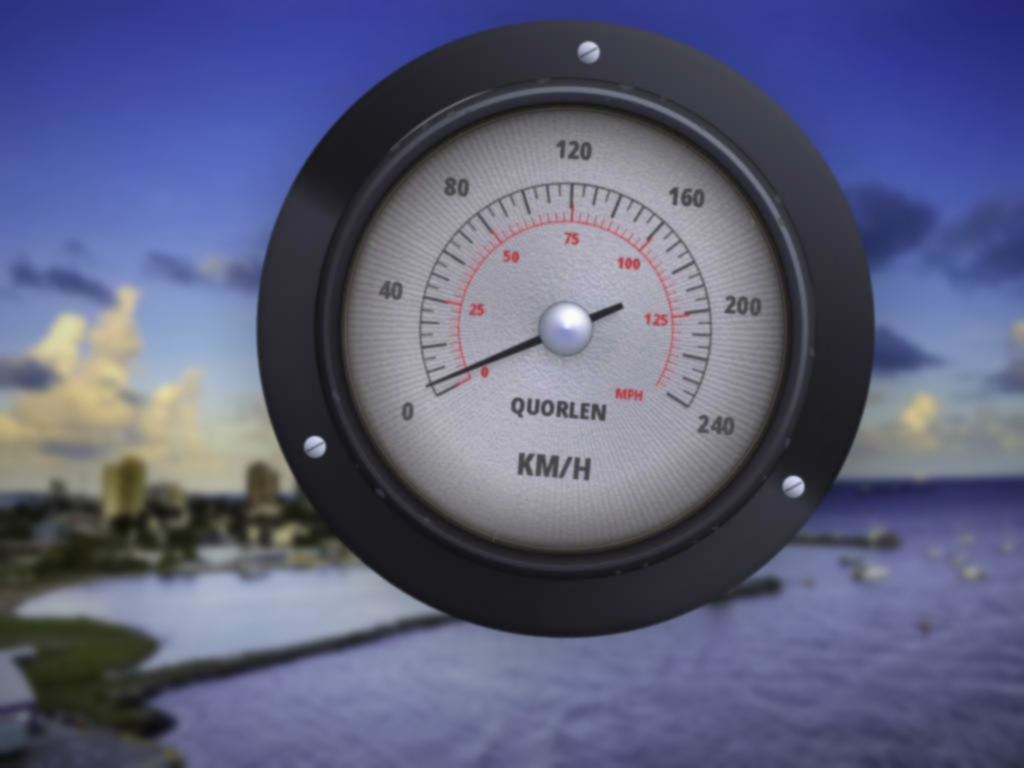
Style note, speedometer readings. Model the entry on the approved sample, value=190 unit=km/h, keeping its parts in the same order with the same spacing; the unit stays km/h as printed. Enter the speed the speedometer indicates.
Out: value=5 unit=km/h
